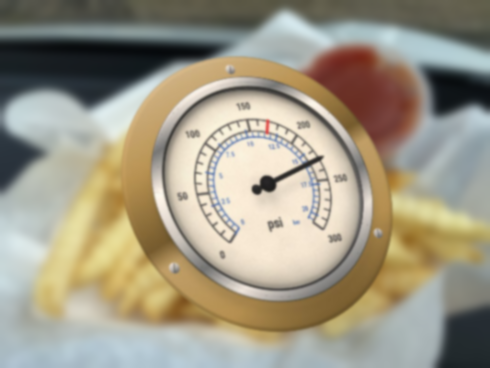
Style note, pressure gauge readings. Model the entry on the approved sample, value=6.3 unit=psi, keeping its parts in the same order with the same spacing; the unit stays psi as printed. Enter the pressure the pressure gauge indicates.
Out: value=230 unit=psi
